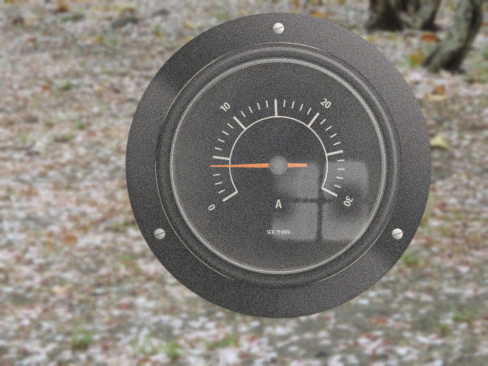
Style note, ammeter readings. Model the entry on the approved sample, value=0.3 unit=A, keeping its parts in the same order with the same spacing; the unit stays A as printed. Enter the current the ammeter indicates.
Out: value=4 unit=A
